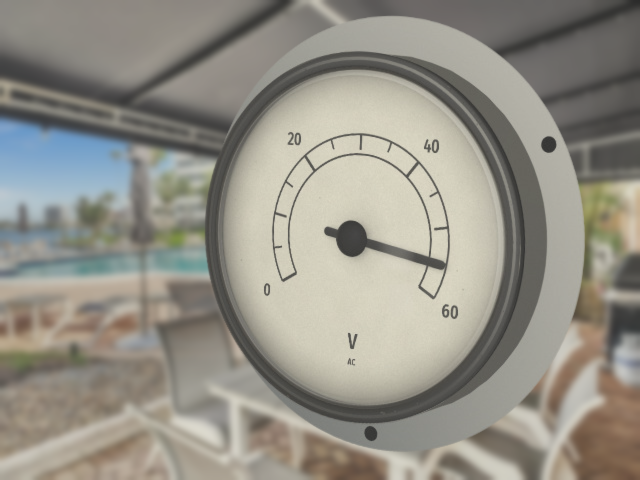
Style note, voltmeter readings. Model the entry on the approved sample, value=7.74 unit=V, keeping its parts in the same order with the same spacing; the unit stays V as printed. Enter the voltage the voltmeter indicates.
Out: value=55 unit=V
